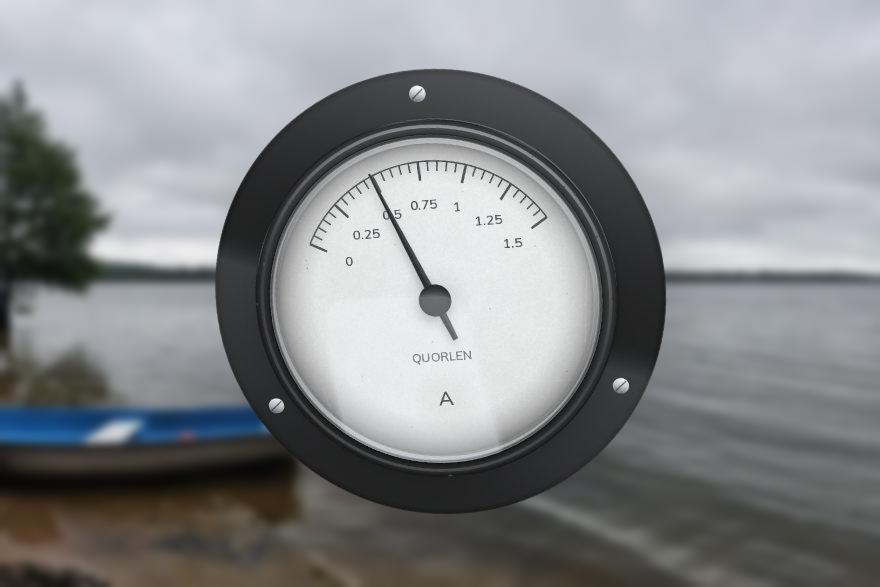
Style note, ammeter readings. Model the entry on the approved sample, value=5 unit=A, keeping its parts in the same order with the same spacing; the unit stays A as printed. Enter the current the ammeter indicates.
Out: value=0.5 unit=A
